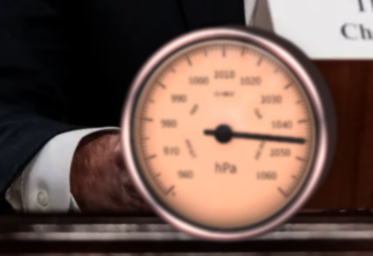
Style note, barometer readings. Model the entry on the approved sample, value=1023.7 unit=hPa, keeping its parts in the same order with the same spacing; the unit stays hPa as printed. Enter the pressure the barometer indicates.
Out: value=1045 unit=hPa
